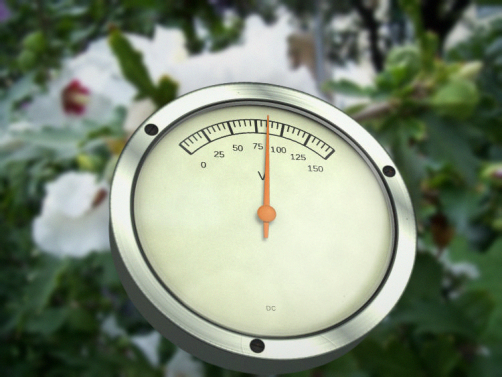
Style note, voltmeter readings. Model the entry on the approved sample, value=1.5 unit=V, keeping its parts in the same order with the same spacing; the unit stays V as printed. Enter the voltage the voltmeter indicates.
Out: value=85 unit=V
